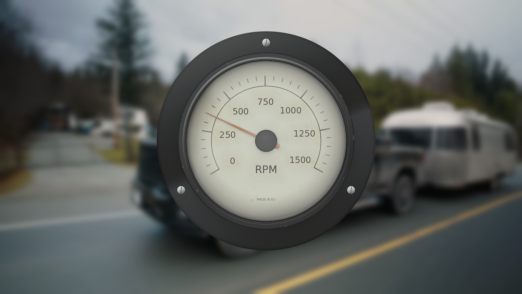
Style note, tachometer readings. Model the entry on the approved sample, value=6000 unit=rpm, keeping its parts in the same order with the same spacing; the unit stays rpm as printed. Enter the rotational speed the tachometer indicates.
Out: value=350 unit=rpm
